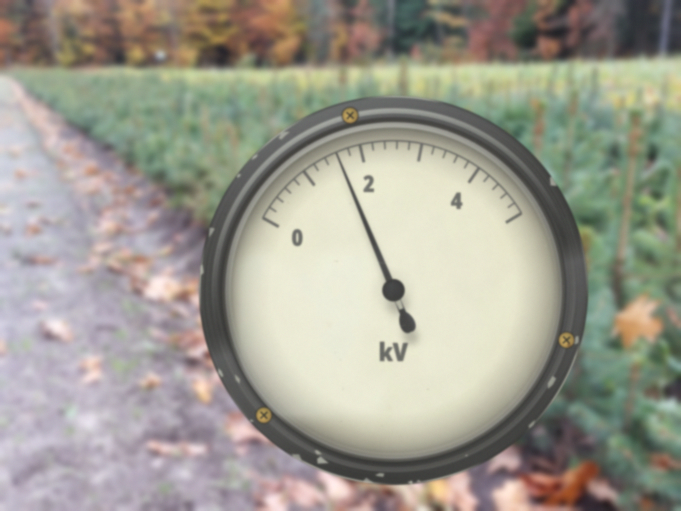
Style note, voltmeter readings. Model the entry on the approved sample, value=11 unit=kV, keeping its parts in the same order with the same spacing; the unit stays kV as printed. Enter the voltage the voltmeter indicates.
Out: value=1.6 unit=kV
